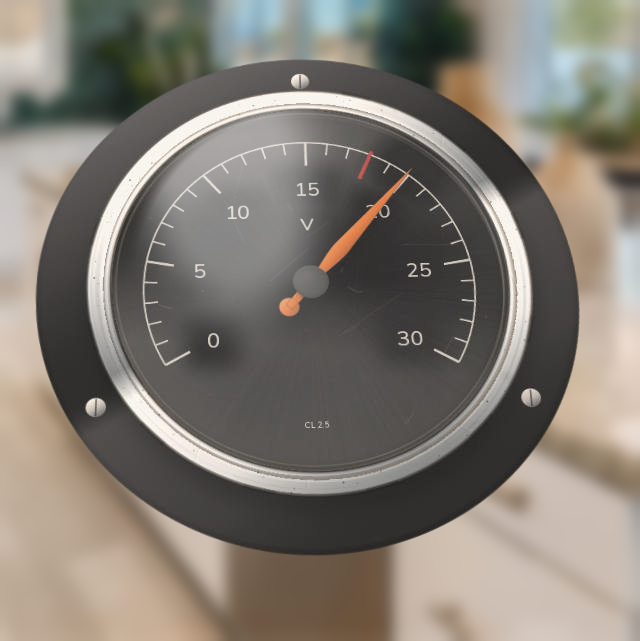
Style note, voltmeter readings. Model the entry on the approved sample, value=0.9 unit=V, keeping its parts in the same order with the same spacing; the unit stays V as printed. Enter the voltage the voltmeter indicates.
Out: value=20 unit=V
